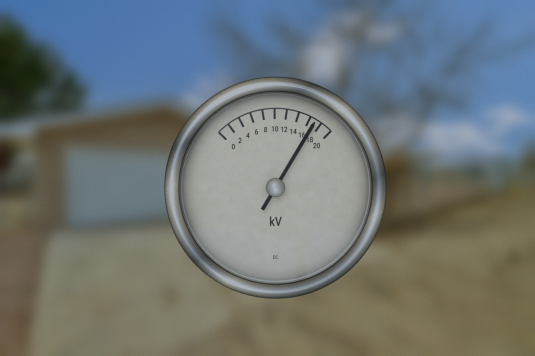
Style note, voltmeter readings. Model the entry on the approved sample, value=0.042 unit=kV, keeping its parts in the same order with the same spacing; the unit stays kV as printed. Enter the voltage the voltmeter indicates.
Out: value=17 unit=kV
